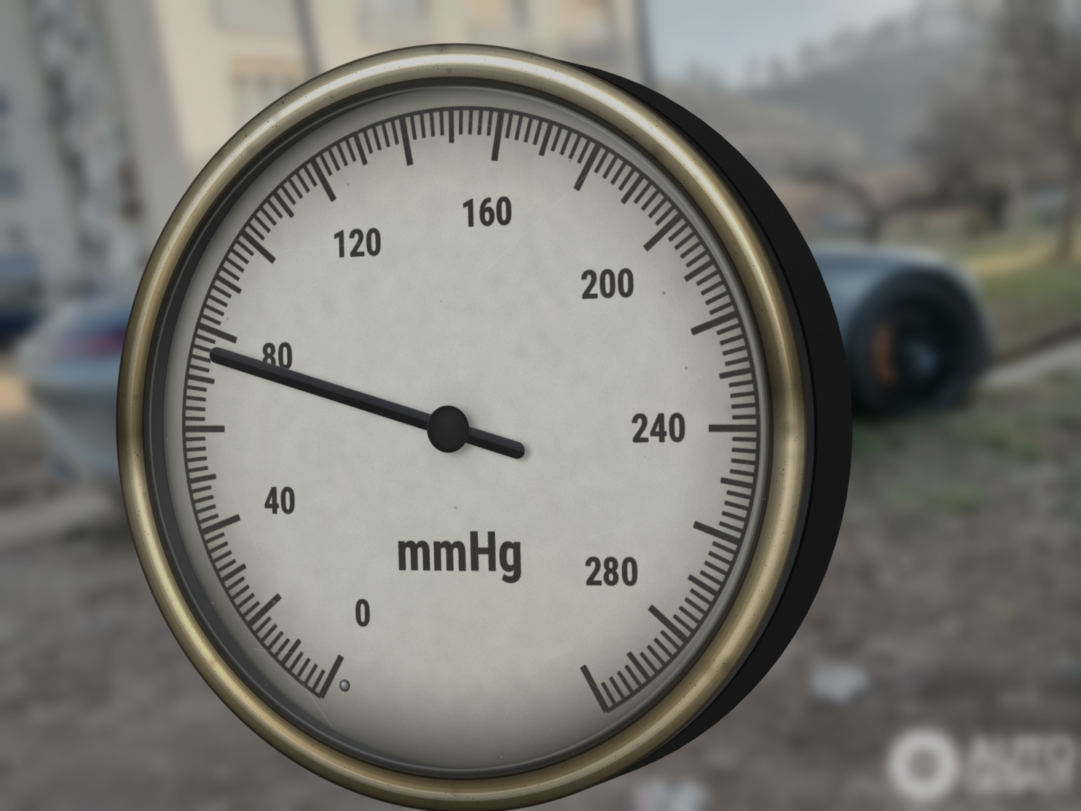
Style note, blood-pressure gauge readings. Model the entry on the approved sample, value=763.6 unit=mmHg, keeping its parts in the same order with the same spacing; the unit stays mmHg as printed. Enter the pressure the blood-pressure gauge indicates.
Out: value=76 unit=mmHg
